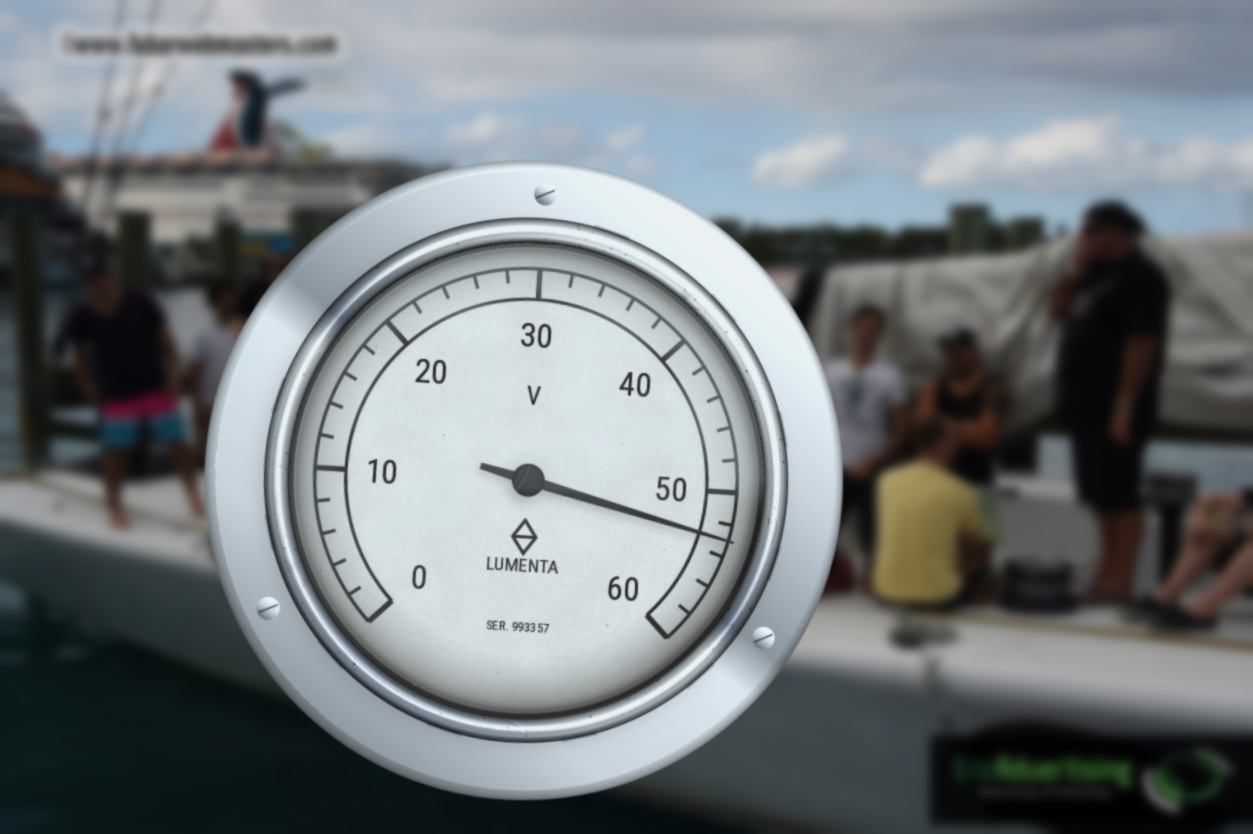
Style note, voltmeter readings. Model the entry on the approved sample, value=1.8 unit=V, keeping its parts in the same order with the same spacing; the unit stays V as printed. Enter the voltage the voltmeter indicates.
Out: value=53 unit=V
